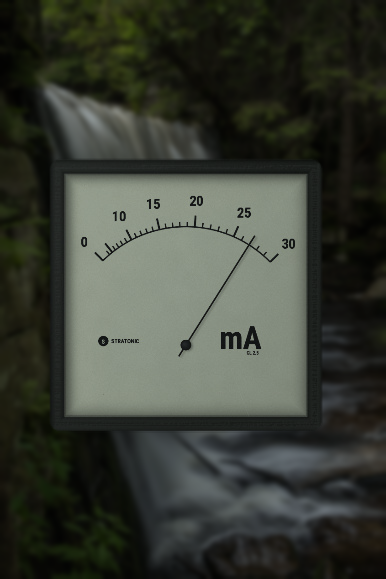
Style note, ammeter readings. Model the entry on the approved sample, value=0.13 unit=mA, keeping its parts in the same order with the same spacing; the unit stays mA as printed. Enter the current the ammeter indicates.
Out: value=27 unit=mA
